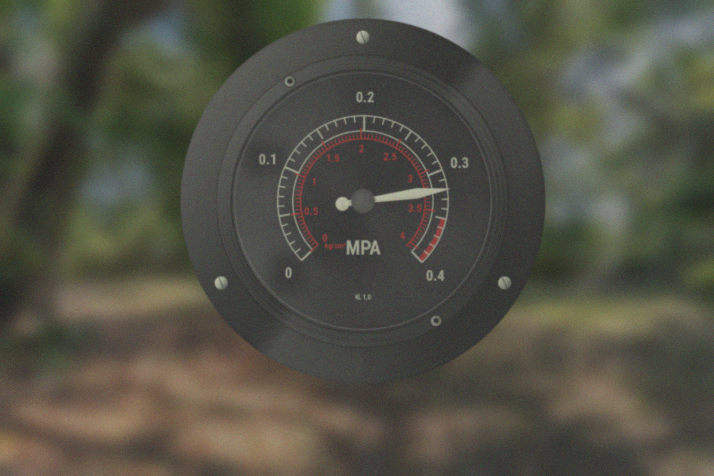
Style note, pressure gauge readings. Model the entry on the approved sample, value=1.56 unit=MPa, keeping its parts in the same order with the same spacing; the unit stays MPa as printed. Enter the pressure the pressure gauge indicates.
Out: value=0.32 unit=MPa
